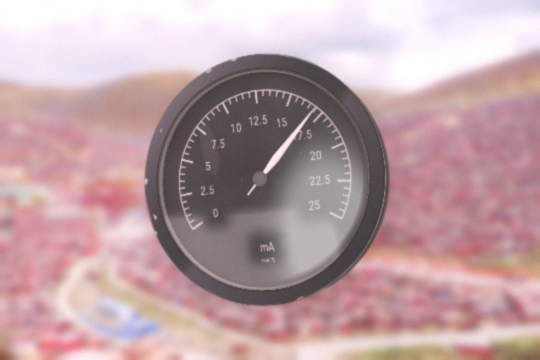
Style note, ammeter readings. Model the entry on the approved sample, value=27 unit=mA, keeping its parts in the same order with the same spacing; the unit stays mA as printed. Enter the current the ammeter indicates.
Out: value=17 unit=mA
